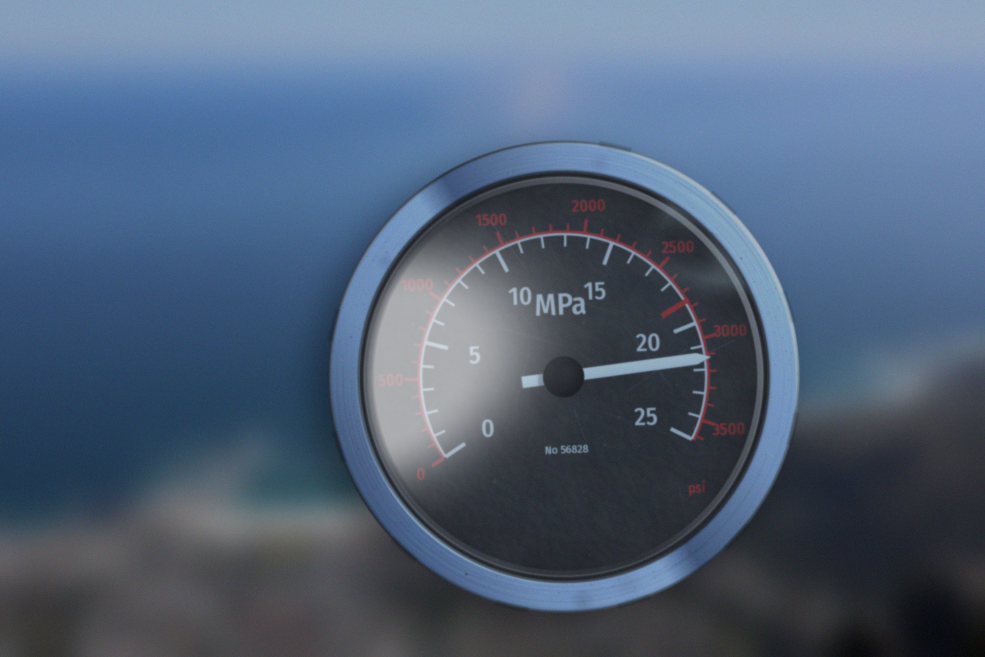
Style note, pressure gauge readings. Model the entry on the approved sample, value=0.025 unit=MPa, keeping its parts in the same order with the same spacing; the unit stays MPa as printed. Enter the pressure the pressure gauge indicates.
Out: value=21.5 unit=MPa
